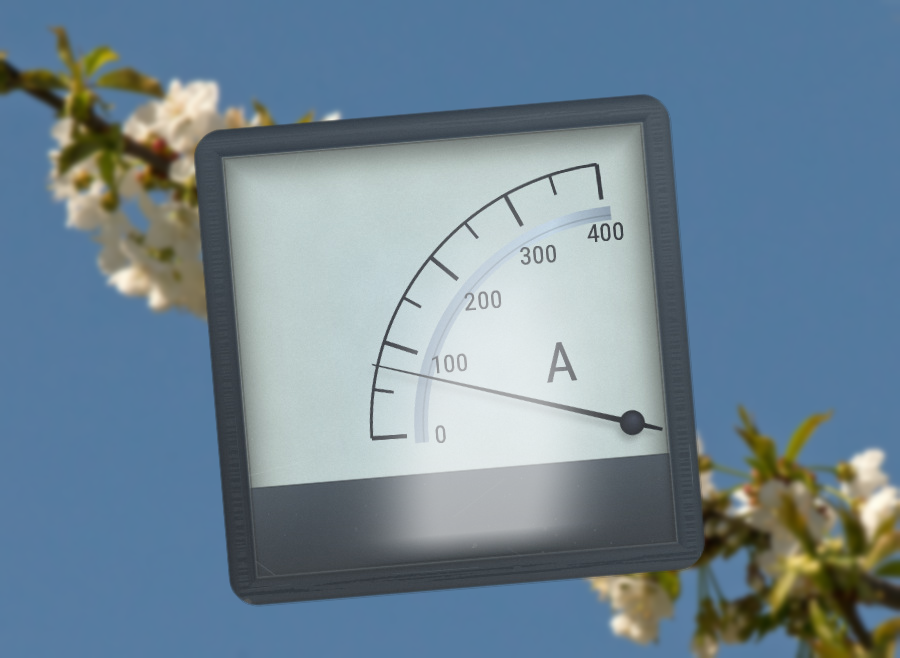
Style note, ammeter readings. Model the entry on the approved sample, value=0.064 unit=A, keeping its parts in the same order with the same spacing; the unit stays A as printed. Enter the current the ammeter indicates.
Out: value=75 unit=A
